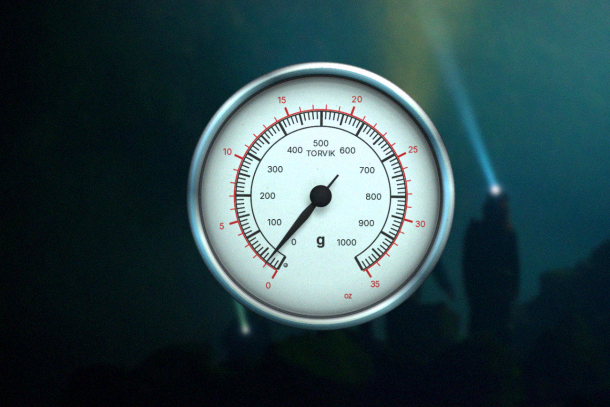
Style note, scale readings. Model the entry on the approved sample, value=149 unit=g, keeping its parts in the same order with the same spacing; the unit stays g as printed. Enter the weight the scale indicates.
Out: value=30 unit=g
